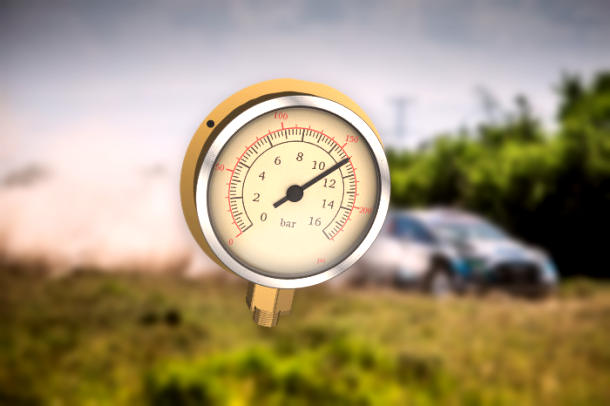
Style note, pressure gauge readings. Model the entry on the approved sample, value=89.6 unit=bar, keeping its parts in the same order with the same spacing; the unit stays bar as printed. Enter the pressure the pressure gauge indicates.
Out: value=11 unit=bar
